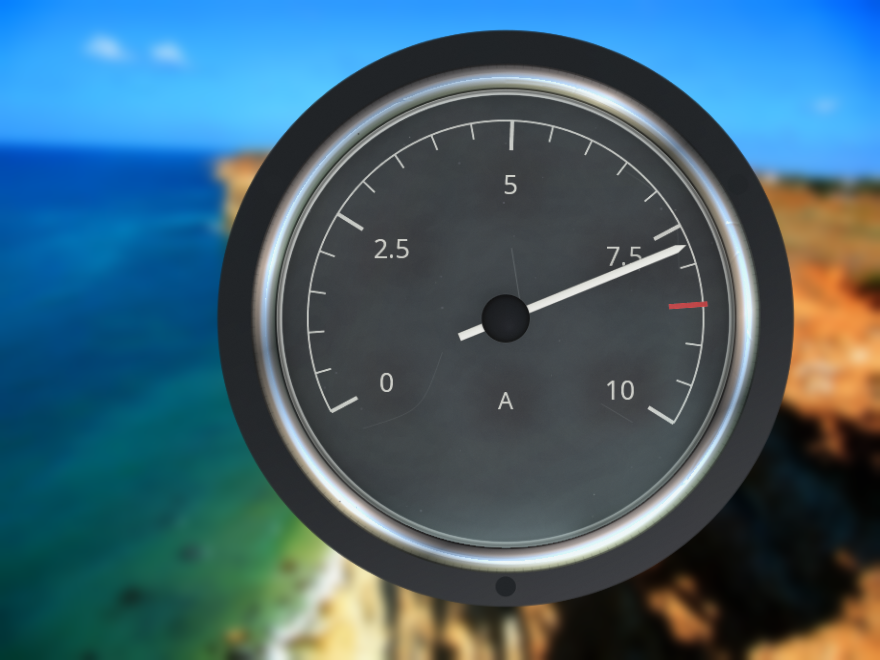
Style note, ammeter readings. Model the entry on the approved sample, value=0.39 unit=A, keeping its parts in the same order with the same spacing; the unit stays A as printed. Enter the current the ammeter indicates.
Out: value=7.75 unit=A
